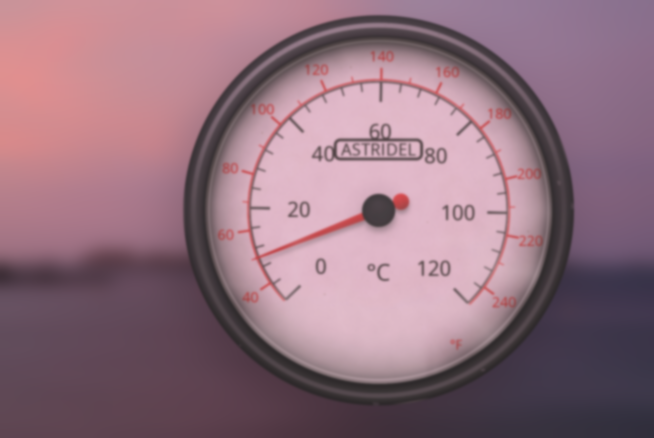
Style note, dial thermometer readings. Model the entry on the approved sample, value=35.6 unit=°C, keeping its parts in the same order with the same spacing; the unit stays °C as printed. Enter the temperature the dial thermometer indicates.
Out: value=10 unit=°C
